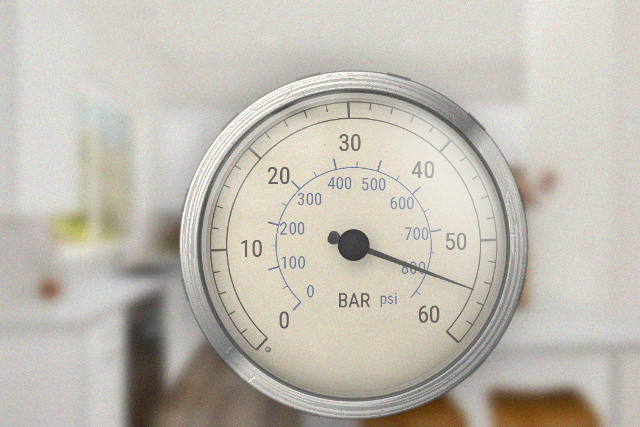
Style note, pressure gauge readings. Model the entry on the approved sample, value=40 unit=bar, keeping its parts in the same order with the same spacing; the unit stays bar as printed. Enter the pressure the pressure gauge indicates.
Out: value=55 unit=bar
